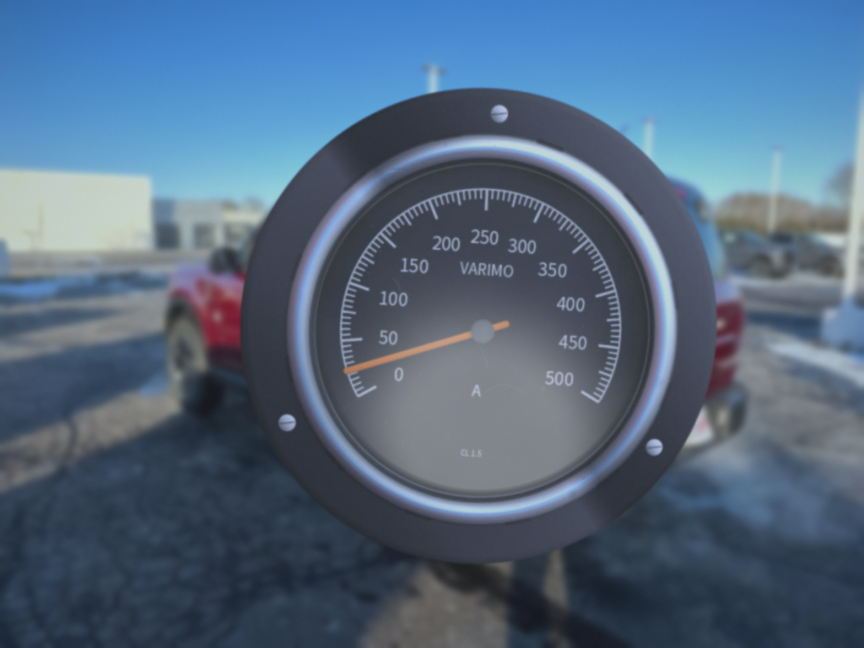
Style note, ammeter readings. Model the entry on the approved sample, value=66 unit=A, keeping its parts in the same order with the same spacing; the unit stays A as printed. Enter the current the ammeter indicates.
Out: value=25 unit=A
